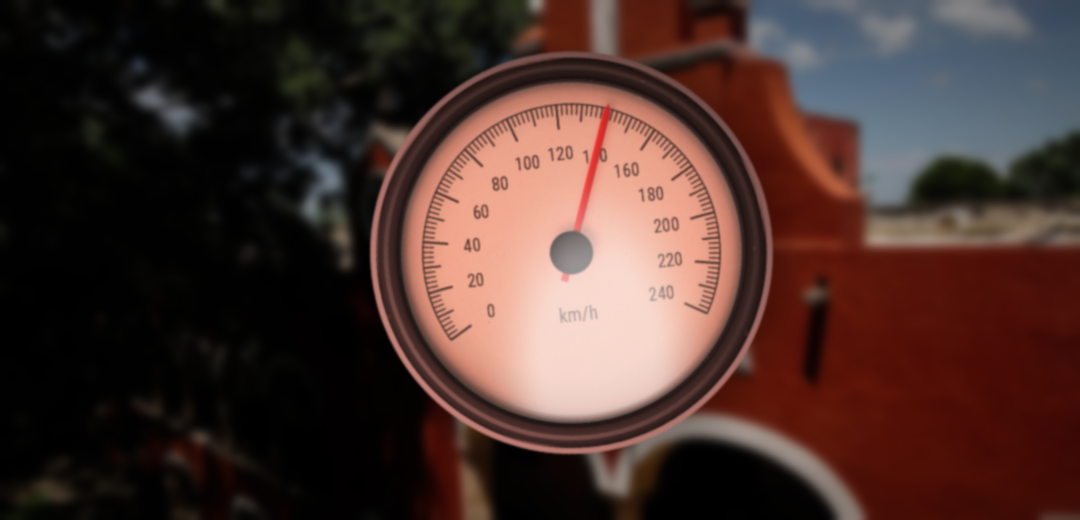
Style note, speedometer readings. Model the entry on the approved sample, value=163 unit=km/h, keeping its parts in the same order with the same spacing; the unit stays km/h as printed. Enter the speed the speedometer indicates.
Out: value=140 unit=km/h
